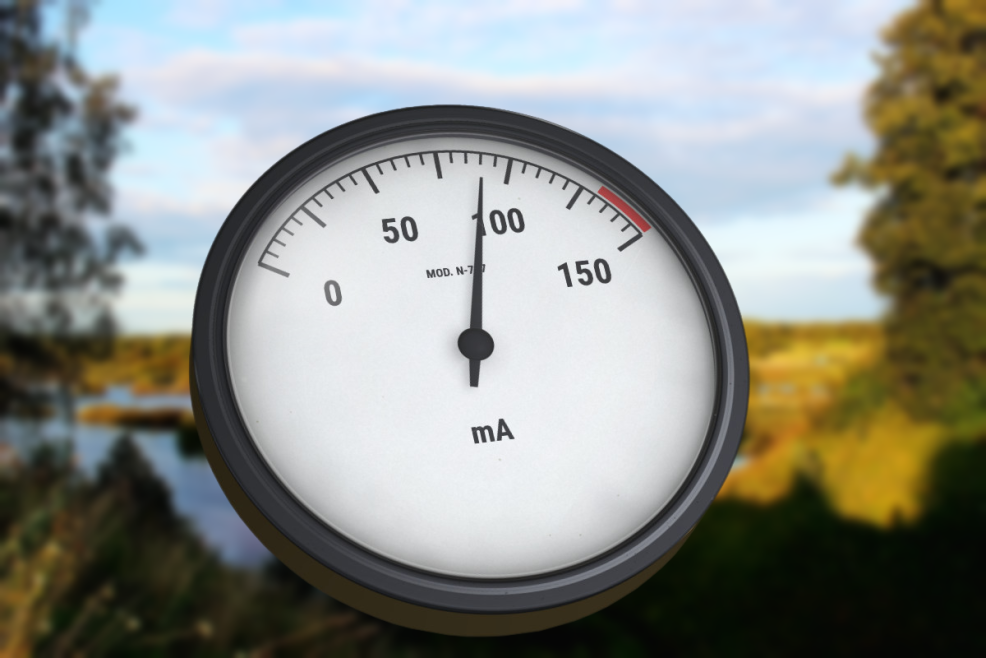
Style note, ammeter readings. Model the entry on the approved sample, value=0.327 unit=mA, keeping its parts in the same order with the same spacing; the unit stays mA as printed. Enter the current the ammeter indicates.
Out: value=90 unit=mA
